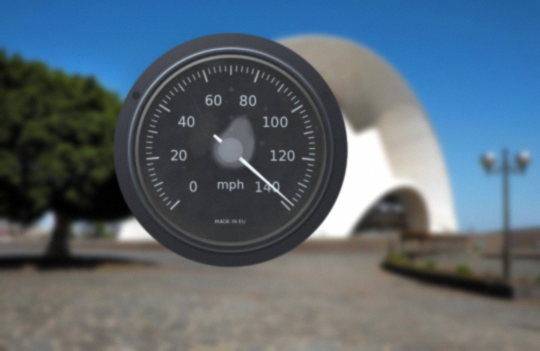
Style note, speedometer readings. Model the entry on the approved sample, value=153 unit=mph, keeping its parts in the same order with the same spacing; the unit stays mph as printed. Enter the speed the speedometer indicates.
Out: value=138 unit=mph
